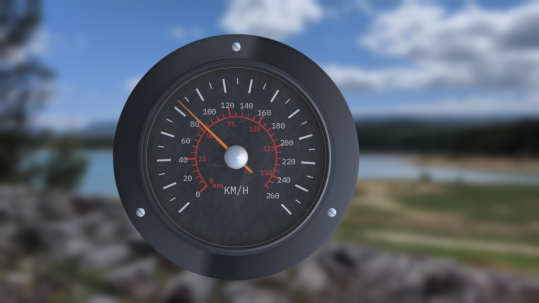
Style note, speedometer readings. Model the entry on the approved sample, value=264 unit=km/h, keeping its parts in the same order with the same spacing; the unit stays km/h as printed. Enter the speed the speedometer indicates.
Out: value=85 unit=km/h
